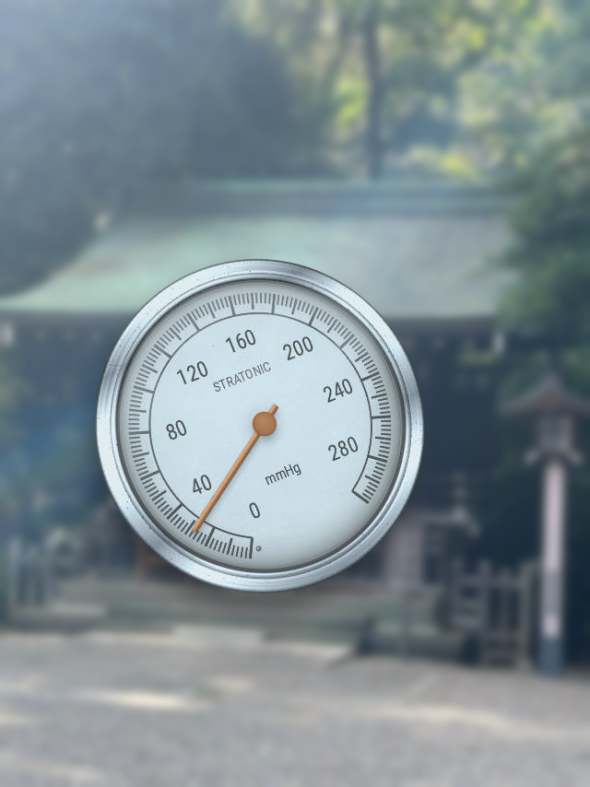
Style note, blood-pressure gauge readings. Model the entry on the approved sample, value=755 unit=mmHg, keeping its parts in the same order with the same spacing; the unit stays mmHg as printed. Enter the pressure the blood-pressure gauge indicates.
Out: value=28 unit=mmHg
